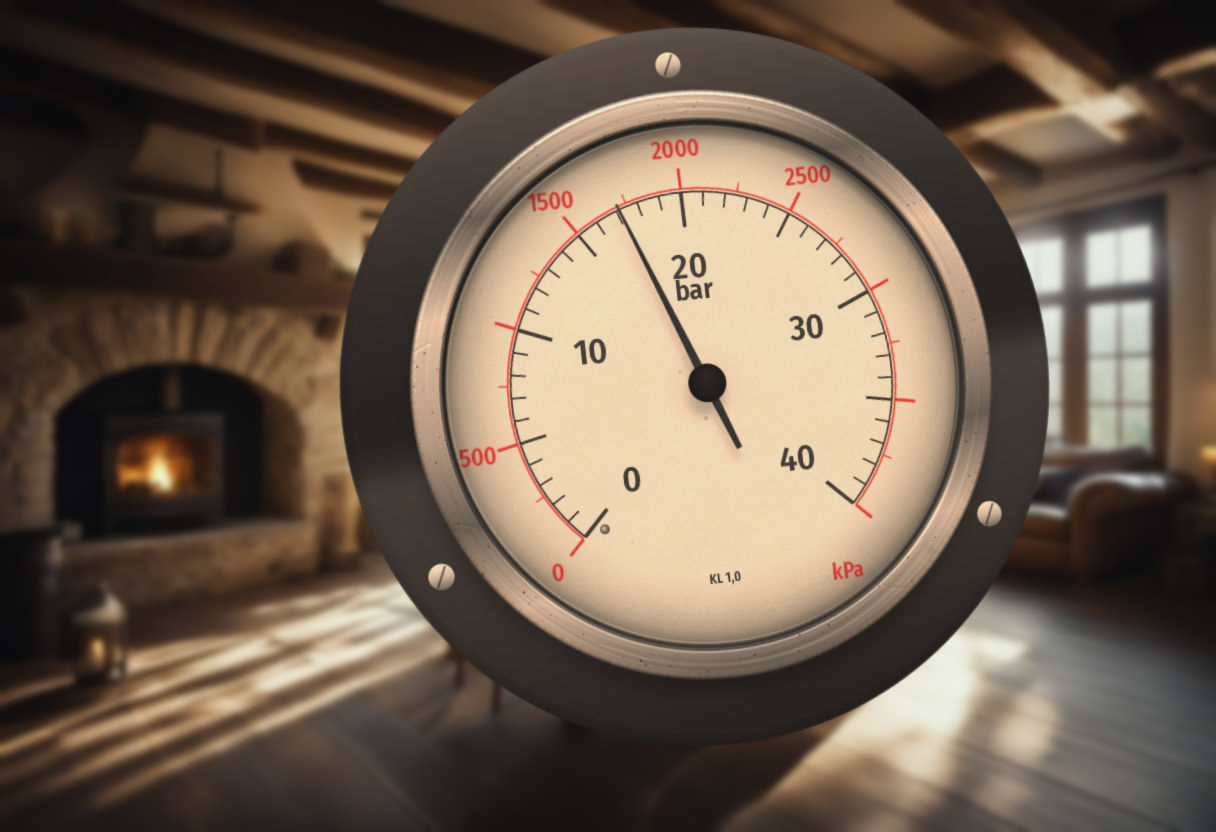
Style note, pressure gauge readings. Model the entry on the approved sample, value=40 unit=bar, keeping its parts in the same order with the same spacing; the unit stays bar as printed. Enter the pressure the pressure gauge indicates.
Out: value=17 unit=bar
